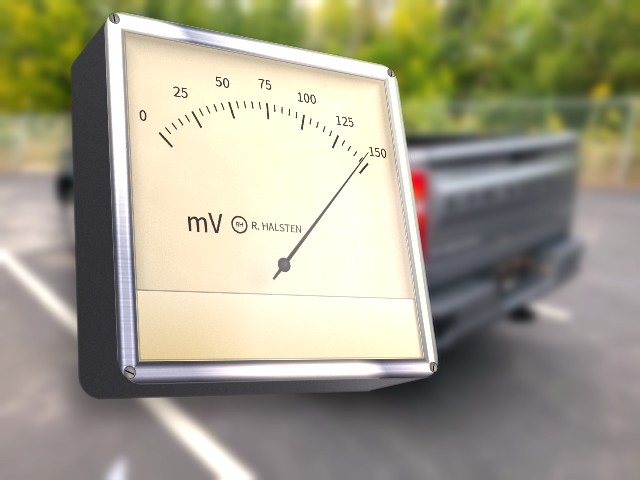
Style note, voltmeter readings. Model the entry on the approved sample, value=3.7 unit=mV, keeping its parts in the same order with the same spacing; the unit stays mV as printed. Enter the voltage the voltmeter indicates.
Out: value=145 unit=mV
